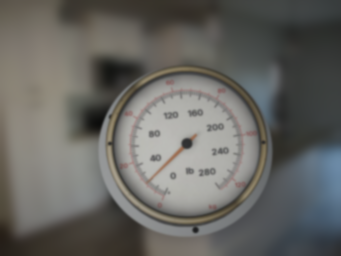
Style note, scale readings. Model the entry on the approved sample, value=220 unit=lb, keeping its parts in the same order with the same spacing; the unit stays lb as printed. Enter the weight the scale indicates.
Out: value=20 unit=lb
